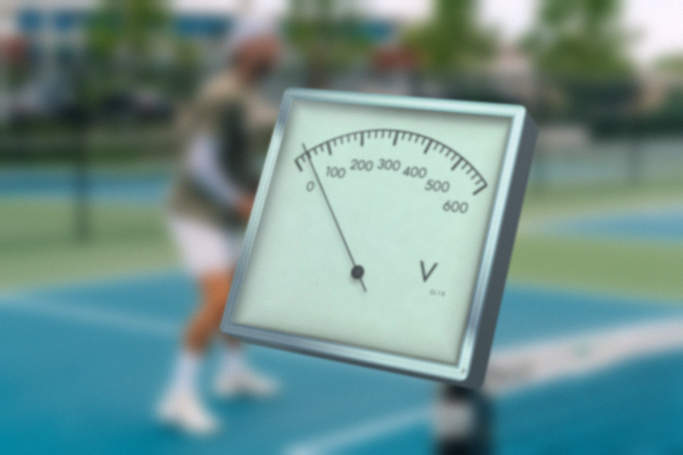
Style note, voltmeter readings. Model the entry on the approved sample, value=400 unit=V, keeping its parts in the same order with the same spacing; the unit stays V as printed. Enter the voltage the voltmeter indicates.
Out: value=40 unit=V
